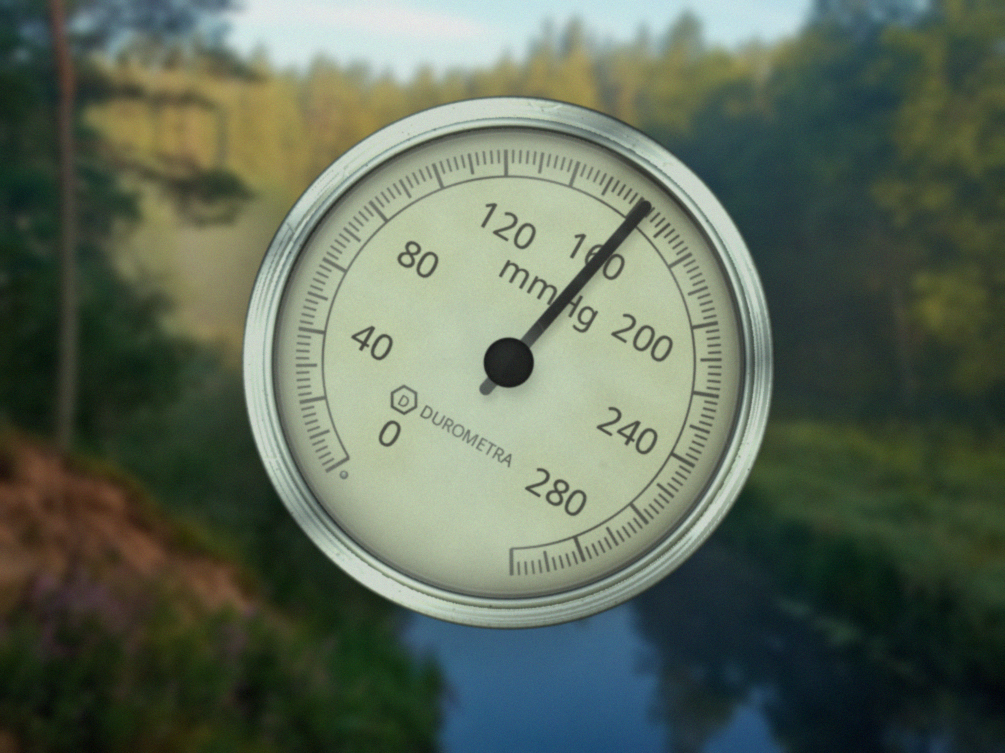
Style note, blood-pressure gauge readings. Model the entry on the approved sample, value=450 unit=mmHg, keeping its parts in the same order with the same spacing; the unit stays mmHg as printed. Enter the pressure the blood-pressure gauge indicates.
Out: value=162 unit=mmHg
